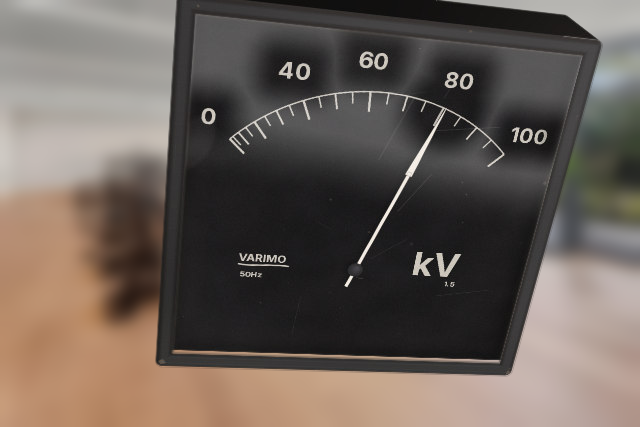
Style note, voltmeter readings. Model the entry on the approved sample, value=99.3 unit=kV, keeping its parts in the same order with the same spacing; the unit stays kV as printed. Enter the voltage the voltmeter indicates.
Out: value=80 unit=kV
